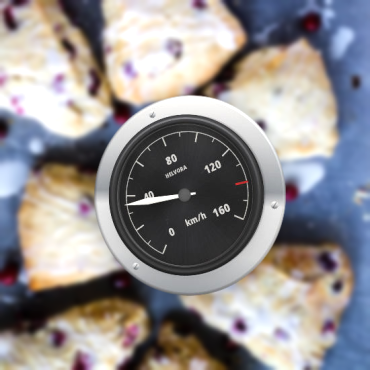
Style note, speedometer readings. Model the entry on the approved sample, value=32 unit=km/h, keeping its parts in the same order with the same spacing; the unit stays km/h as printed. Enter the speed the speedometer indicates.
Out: value=35 unit=km/h
